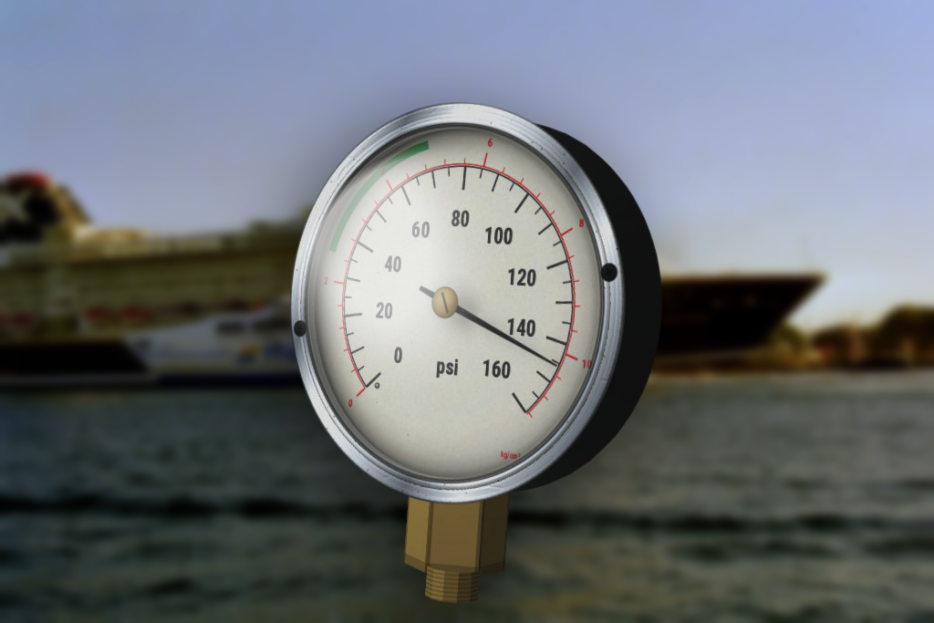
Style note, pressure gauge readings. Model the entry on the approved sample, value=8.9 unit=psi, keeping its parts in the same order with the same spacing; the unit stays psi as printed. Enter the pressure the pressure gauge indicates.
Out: value=145 unit=psi
